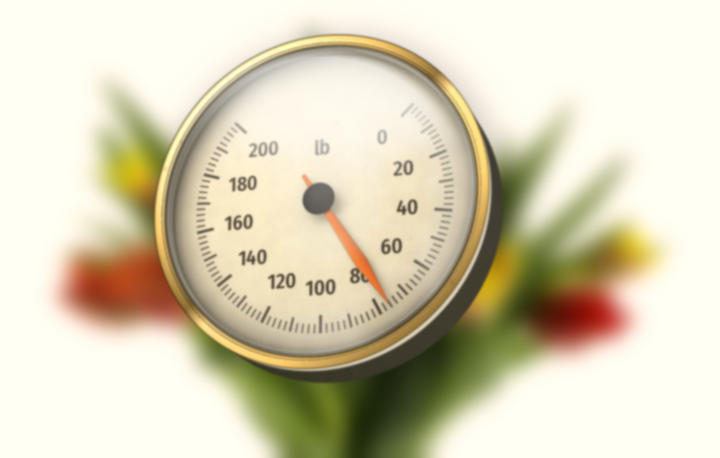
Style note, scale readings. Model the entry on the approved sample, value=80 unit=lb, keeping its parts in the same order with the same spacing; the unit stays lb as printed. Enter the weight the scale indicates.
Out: value=76 unit=lb
